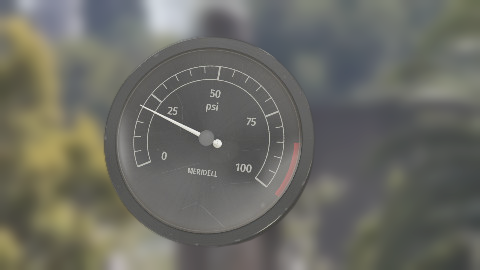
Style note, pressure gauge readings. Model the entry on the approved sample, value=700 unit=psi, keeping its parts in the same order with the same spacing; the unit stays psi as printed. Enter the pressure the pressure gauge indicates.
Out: value=20 unit=psi
